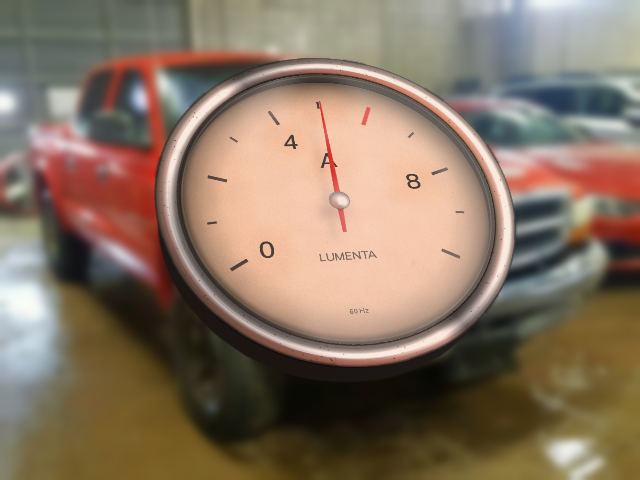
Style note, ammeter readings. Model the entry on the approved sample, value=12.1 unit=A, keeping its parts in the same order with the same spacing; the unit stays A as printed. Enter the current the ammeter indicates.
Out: value=5 unit=A
